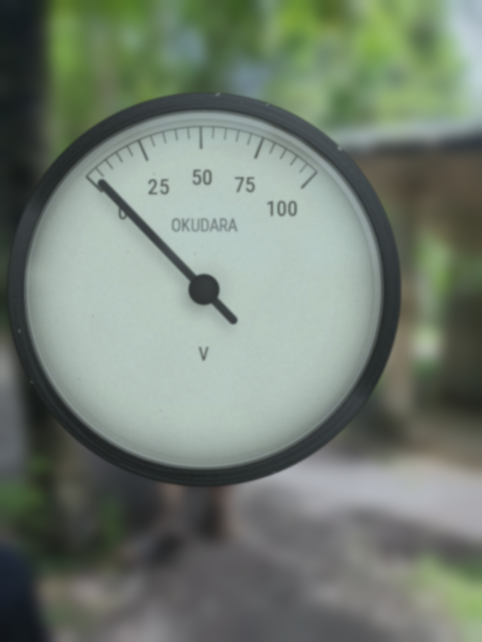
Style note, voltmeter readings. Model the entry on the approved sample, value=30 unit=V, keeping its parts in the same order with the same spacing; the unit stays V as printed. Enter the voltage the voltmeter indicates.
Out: value=2.5 unit=V
